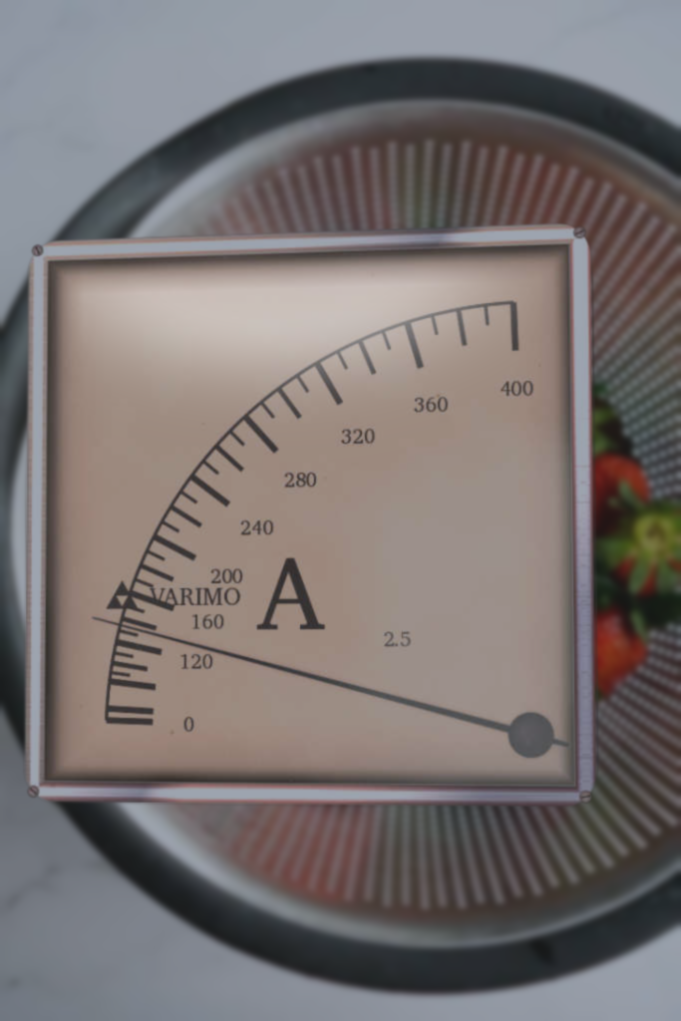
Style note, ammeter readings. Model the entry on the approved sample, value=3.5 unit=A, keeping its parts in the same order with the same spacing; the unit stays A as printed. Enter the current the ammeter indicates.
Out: value=135 unit=A
